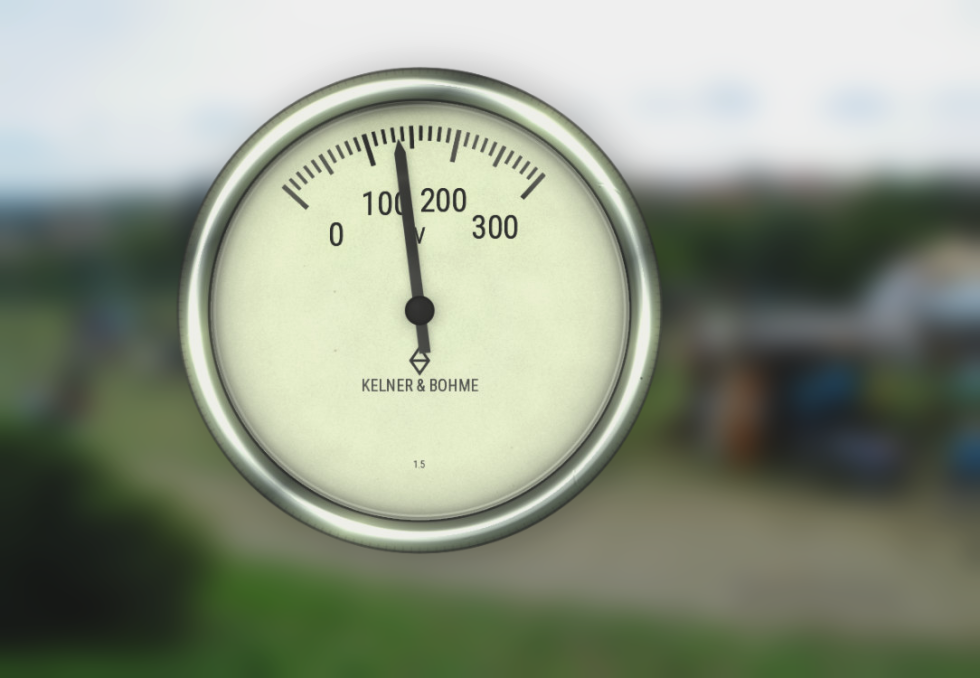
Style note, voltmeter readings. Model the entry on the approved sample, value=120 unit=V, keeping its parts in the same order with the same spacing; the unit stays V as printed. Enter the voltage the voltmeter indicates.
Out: value=135 unit=V
